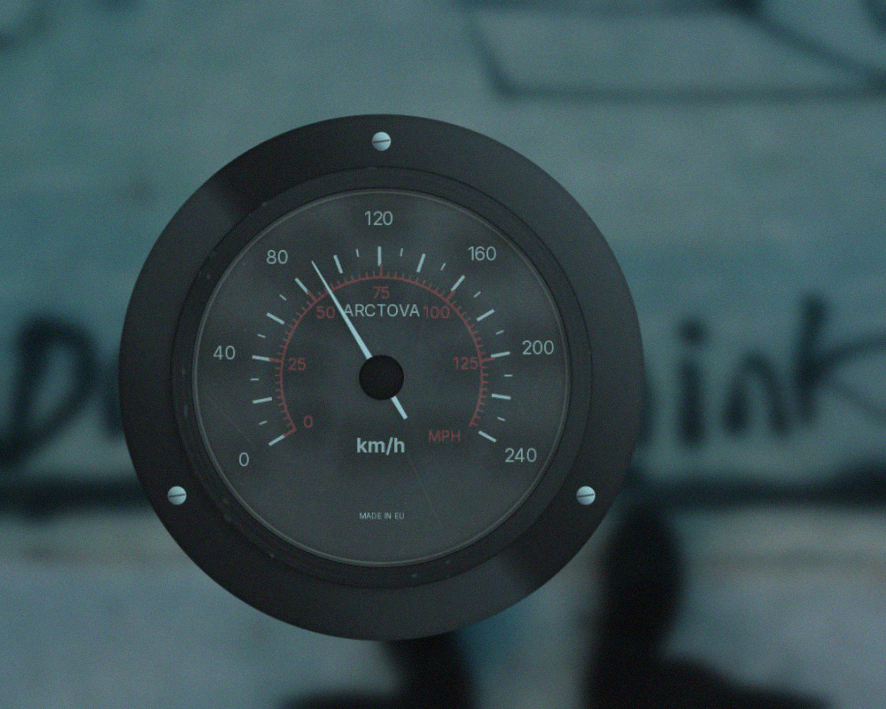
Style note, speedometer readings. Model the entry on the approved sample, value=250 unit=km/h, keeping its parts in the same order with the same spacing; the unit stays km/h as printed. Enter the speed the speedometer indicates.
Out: value=90 unit=km/h
